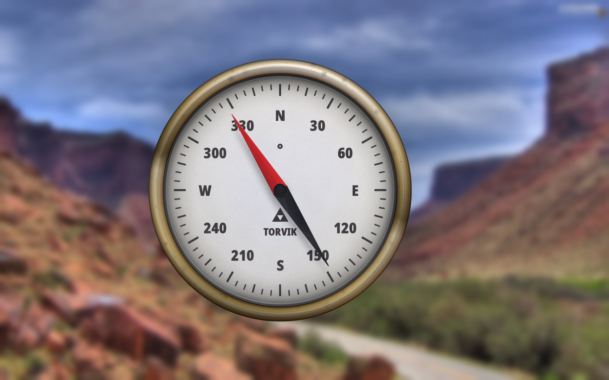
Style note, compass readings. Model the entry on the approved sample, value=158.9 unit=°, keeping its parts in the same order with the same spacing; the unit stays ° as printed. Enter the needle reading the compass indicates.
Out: value=327.5 unit=°
